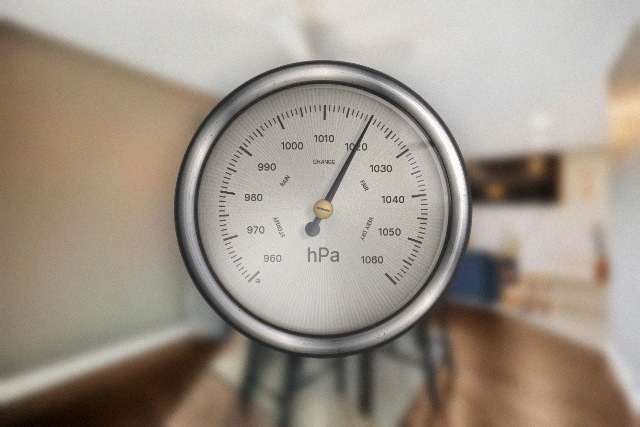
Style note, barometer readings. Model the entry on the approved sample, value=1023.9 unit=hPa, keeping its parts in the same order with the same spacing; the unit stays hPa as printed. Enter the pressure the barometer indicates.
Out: value=1020 unit=hPa
